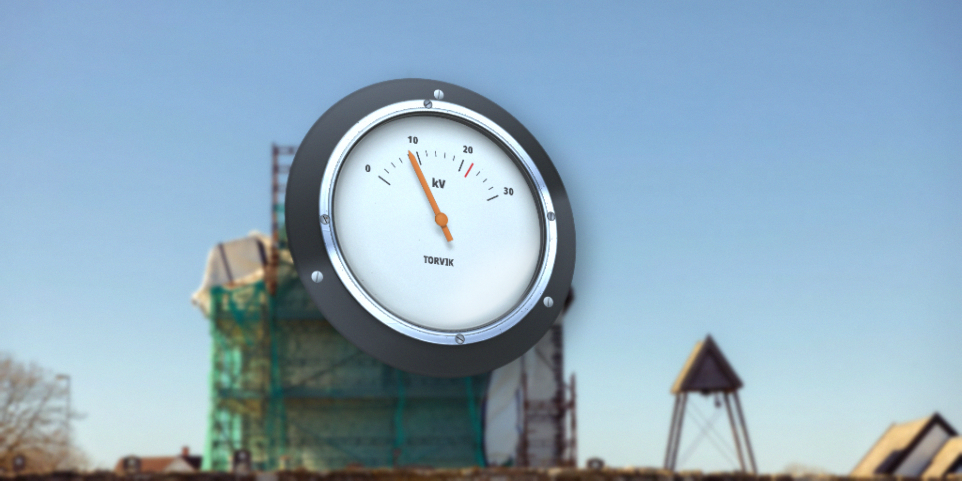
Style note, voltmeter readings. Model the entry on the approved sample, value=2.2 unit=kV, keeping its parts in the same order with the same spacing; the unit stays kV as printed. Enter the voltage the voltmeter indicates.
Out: value=8 unit=kV
